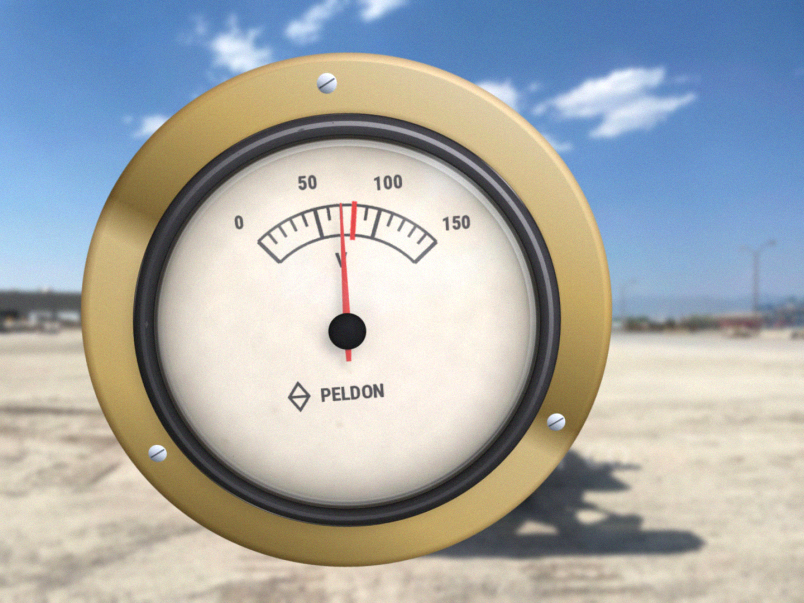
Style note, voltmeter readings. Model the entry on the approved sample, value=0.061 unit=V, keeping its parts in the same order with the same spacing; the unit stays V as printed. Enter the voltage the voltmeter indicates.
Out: value=70 unit=V
